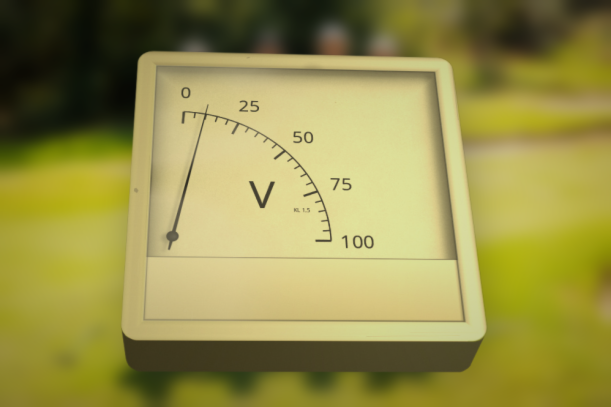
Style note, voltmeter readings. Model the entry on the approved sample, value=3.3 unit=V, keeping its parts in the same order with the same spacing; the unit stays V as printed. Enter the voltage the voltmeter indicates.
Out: value=10 unit=V
